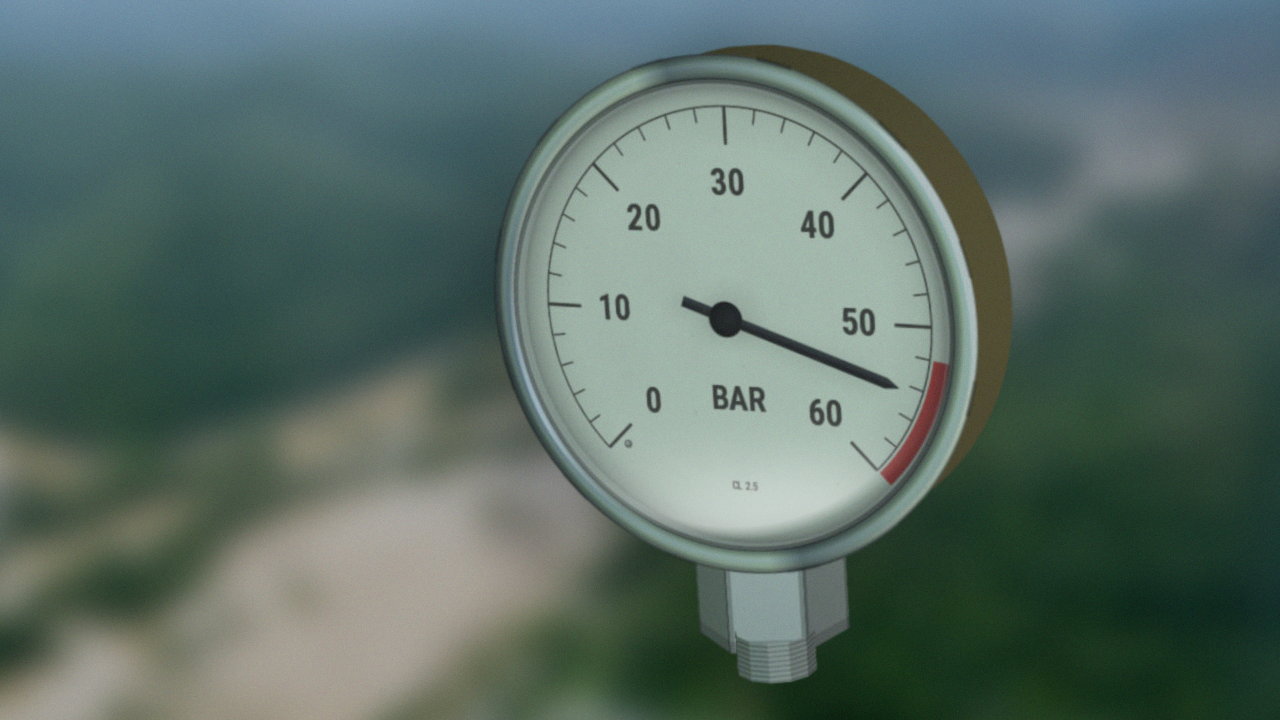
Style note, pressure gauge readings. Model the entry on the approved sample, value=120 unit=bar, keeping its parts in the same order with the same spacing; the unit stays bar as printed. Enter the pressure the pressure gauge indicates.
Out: value=54 unit=bar
